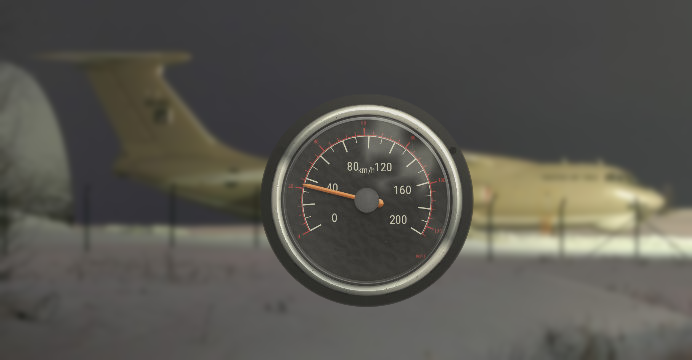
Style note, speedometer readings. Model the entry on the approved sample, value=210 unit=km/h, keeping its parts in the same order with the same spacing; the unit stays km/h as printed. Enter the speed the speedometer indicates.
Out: value=35 unit=km/h
